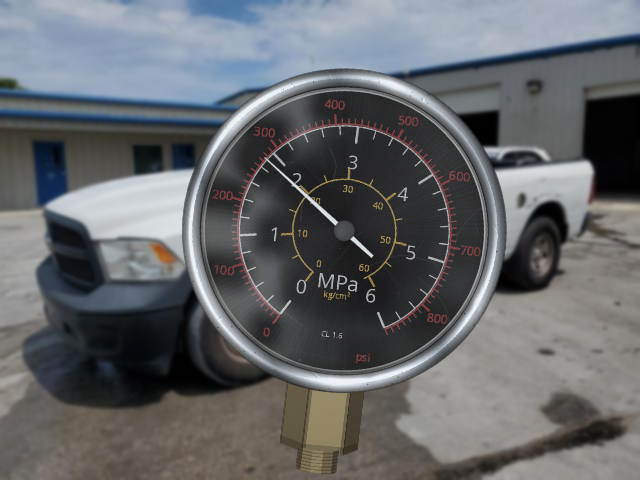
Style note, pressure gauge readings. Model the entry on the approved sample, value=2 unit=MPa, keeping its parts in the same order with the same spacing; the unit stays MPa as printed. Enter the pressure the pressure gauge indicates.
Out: value=1.9 unit=MPa
